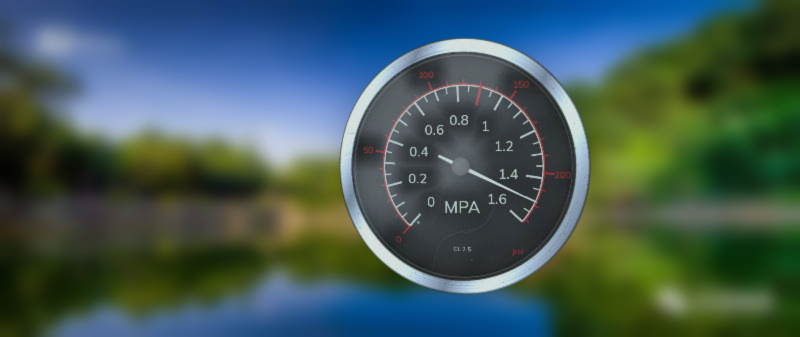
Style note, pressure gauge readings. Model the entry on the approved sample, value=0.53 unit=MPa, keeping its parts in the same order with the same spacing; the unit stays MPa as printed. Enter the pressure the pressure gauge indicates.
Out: value=1.5 unit=MPa
